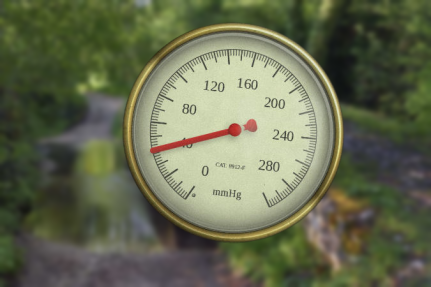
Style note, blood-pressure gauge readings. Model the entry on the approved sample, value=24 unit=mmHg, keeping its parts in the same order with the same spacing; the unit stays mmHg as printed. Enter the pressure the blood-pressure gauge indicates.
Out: value=40 unit=mmHg
